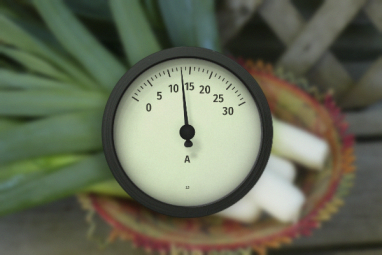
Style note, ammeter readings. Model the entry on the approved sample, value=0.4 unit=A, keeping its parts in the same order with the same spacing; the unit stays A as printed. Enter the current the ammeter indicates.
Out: value=13 unit=A
